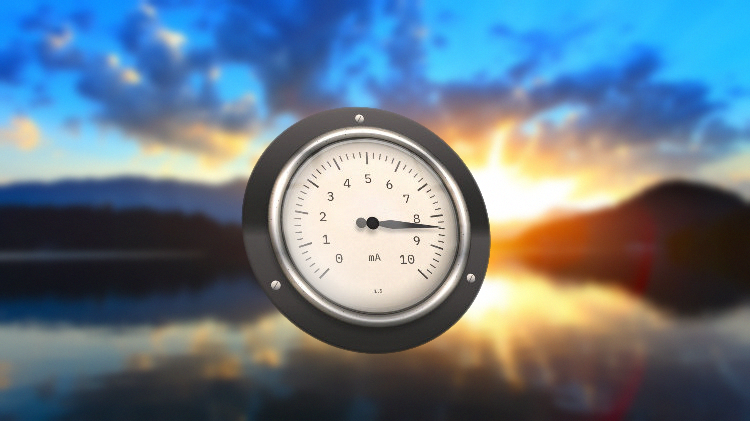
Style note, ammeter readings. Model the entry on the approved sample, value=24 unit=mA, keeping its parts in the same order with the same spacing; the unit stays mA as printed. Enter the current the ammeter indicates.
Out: value=8.4 unit=mA
